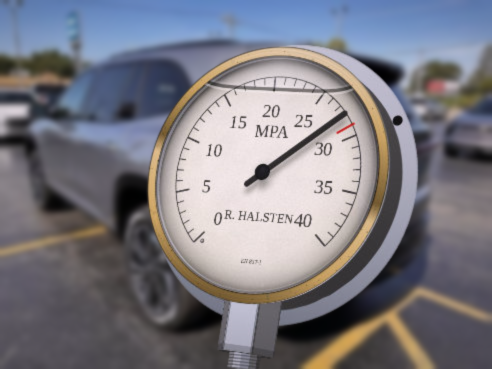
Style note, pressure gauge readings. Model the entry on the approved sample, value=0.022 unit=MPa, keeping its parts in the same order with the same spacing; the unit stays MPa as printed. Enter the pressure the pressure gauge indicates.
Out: value=28 unit=MPa
